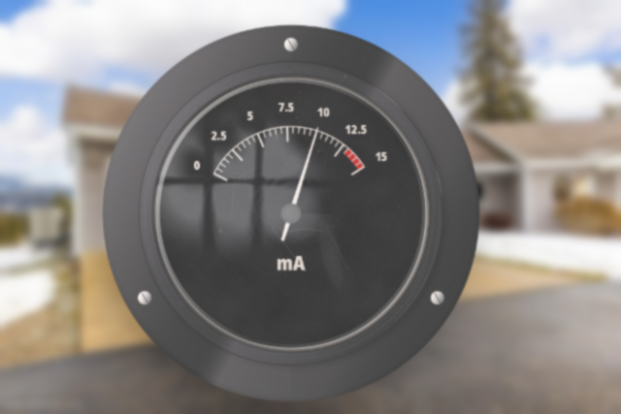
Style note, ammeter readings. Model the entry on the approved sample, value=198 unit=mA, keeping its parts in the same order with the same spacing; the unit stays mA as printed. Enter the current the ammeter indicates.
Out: value=10 unit=mA
